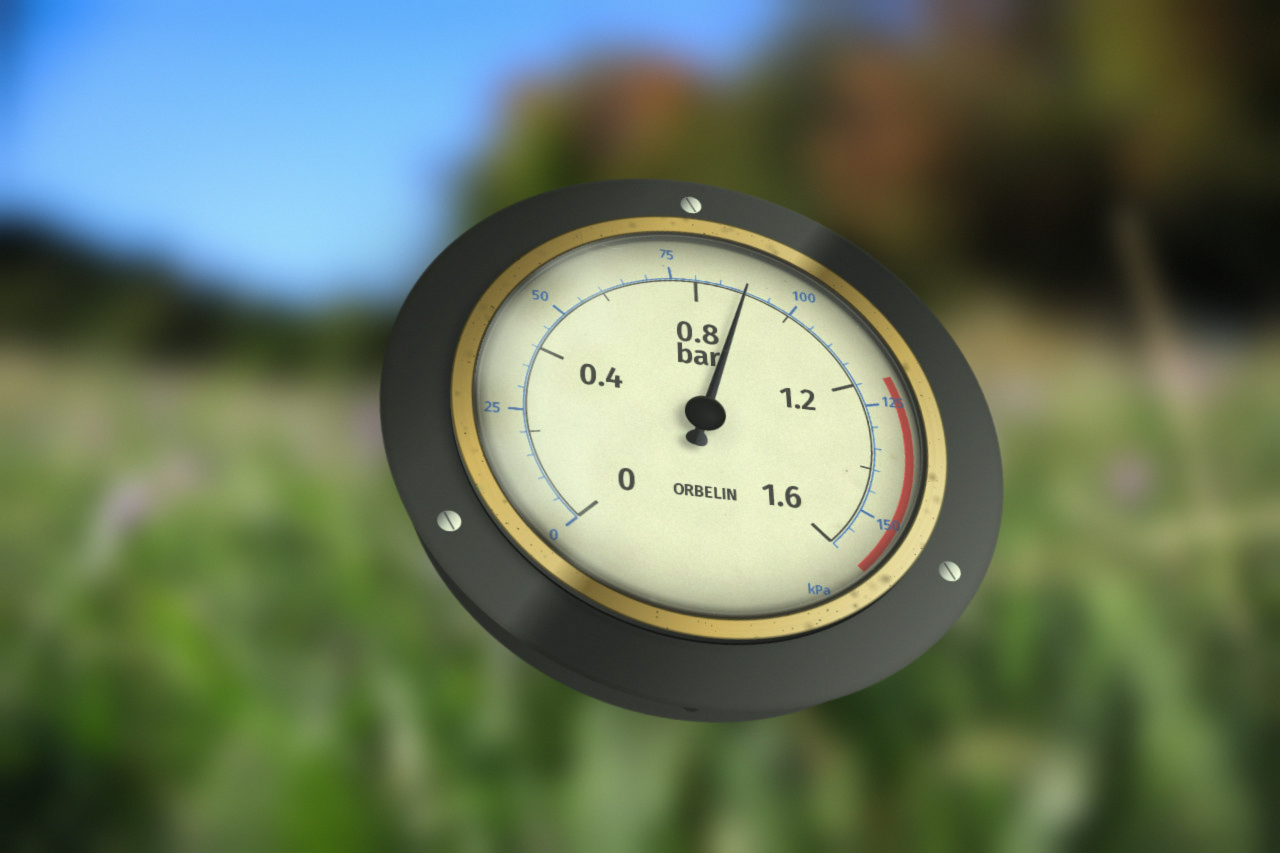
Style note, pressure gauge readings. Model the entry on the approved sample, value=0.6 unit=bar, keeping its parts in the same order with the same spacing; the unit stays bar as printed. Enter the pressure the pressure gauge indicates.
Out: value=0.9 unit=bar
